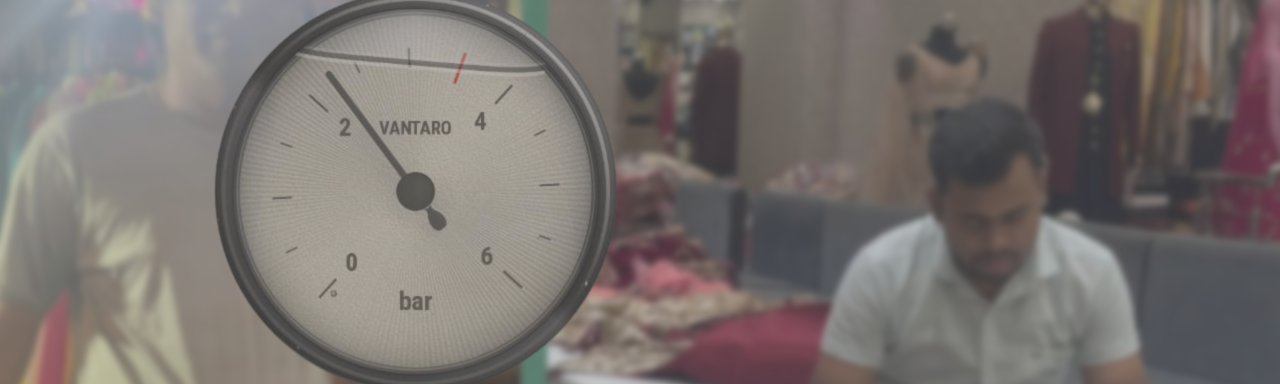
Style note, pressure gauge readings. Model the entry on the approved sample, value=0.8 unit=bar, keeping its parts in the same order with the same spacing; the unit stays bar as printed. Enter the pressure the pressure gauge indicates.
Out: value=2.25 unit=bar
